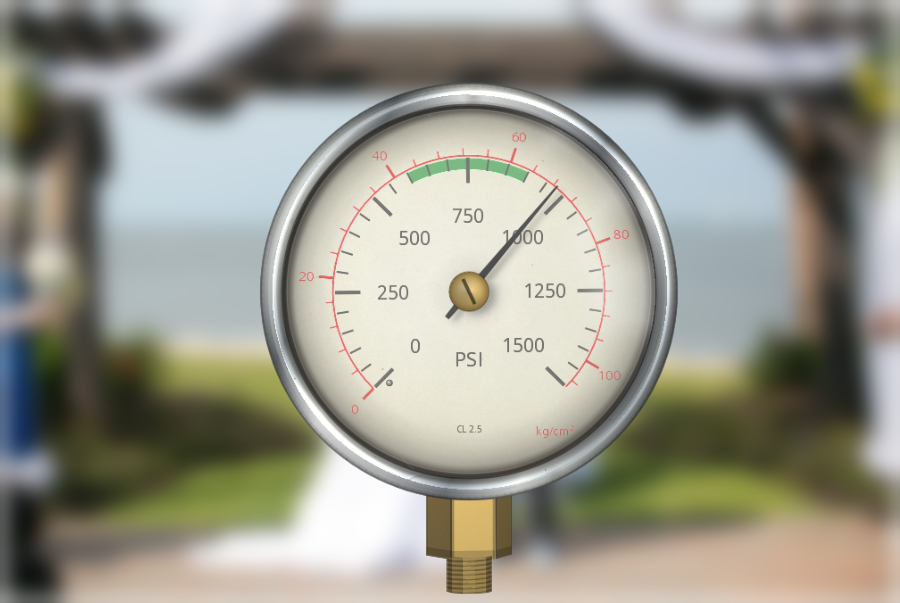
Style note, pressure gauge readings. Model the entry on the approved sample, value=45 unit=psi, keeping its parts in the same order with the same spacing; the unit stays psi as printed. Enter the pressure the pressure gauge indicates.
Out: value=975 unit=psi
